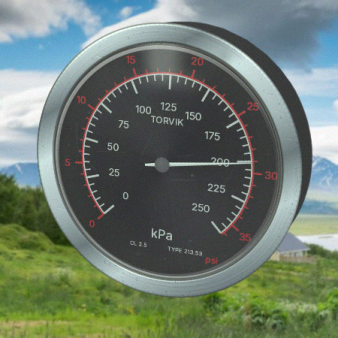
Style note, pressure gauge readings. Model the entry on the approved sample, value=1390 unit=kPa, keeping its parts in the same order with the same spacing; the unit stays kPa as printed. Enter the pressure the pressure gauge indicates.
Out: value=200 unit=kPa
